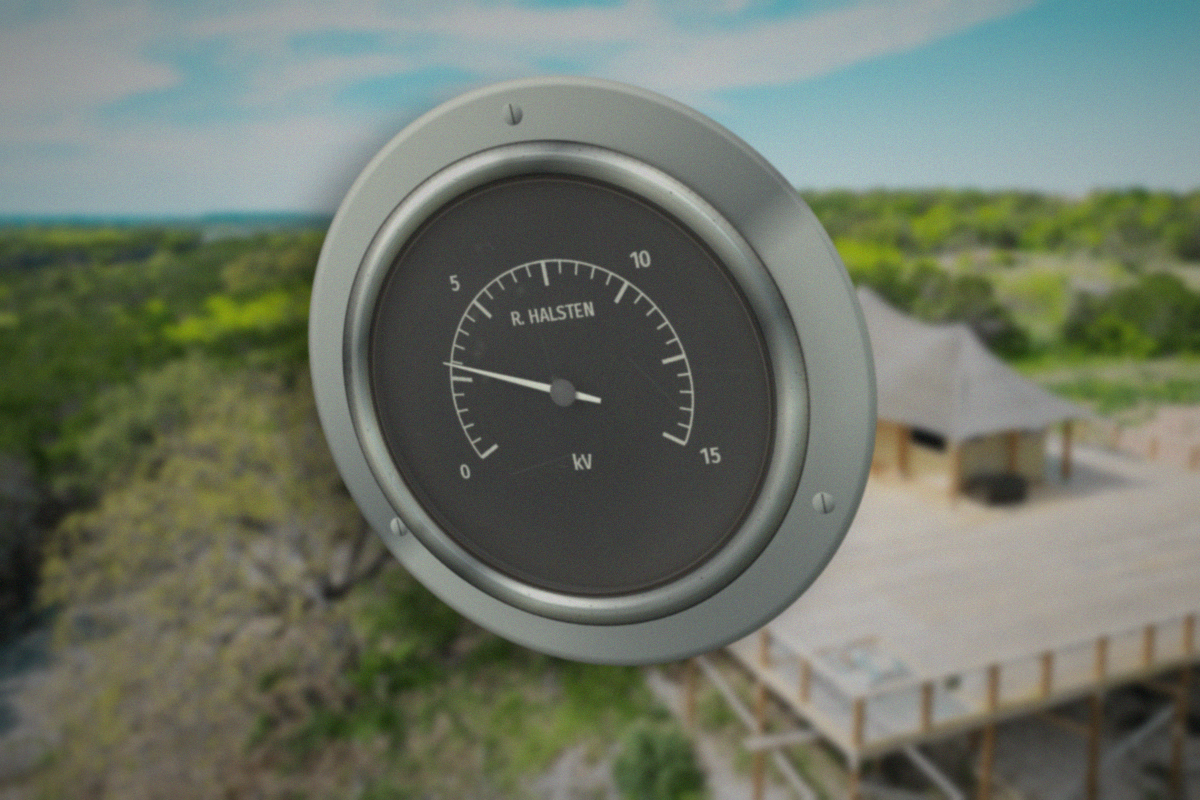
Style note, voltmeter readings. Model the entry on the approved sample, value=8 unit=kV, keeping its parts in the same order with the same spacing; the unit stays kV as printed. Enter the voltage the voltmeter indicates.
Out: value=3 unit=kV
